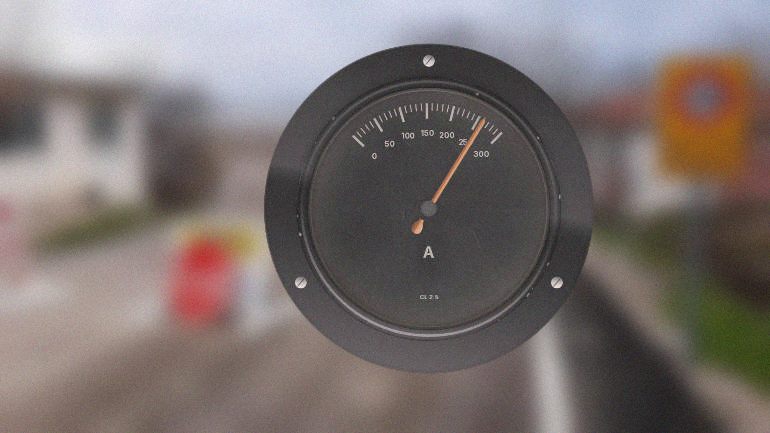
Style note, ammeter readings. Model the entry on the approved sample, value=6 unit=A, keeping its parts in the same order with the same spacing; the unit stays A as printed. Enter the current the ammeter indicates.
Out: value=260 unit=A
